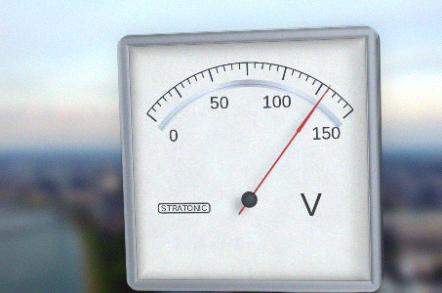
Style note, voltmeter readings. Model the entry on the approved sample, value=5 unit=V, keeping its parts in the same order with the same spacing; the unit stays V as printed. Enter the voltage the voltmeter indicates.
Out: value=130 unit=V
